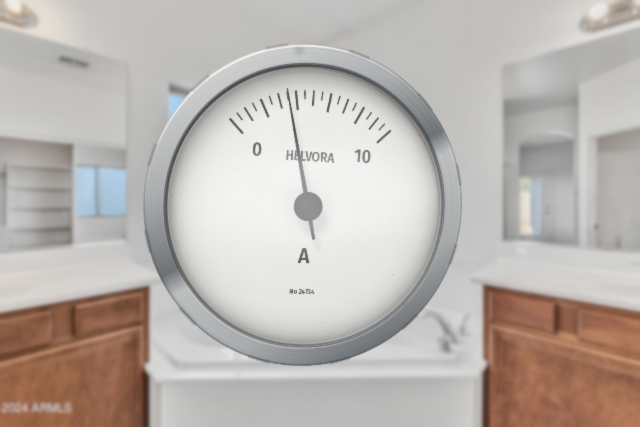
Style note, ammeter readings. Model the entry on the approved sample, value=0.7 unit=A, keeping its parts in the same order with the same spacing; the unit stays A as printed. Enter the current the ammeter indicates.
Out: value=3.5 unit=A
